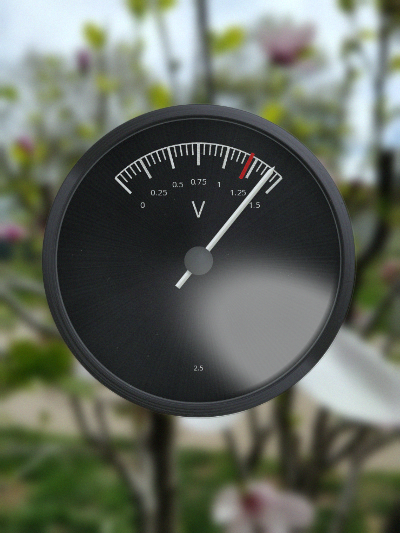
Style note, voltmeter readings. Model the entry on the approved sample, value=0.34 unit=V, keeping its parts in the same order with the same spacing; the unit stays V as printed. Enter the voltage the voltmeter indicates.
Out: value=1.4 unit=V
